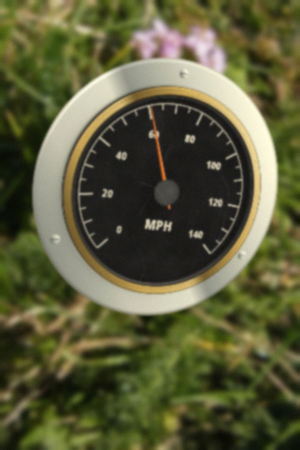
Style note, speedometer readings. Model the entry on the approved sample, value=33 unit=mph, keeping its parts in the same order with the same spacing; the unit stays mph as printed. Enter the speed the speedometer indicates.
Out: value=60 unit=mph
